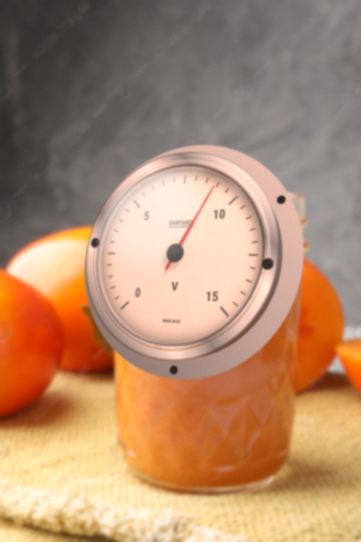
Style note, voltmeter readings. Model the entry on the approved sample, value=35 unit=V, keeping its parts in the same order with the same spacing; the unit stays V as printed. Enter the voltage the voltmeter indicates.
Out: value=9 unit=V
